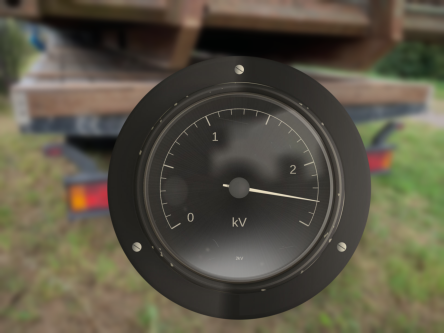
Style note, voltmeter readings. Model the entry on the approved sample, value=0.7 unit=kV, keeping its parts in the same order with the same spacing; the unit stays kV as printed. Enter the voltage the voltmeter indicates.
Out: value=2.3 unit=kV
